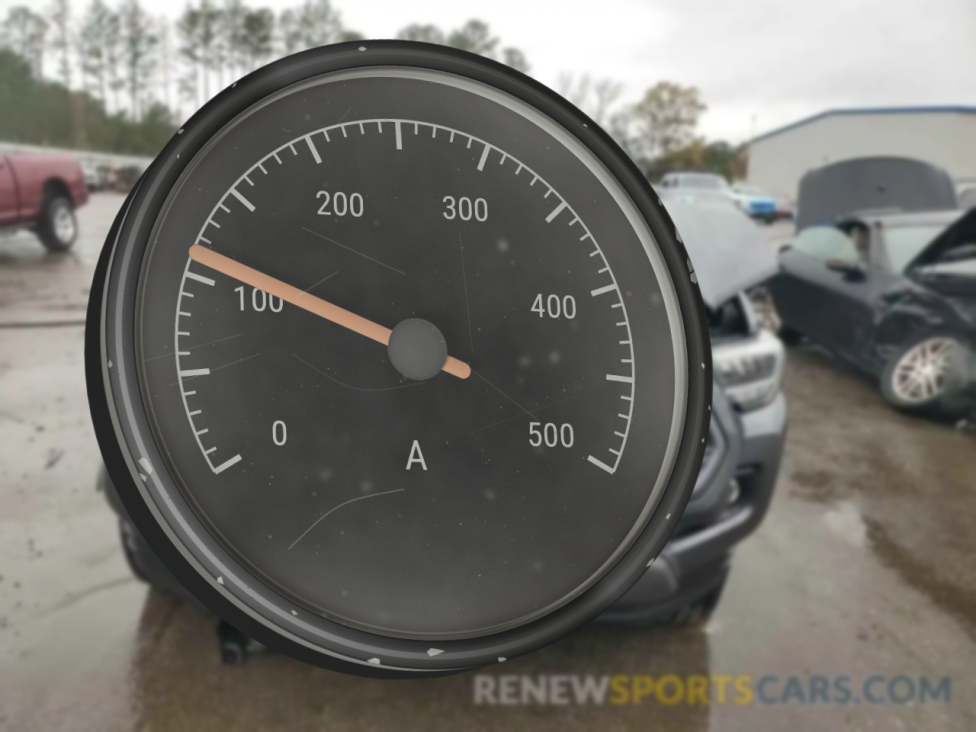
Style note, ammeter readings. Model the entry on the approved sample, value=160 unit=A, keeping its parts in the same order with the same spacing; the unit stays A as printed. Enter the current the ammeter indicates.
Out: value=110 unit=A
